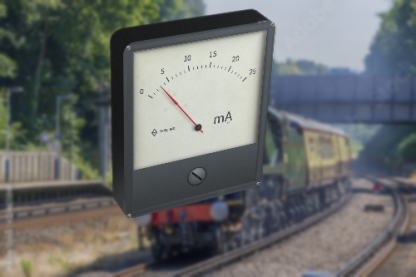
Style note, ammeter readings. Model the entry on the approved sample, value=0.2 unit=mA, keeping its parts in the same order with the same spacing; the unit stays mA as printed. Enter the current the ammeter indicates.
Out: value=3 unit=mA
